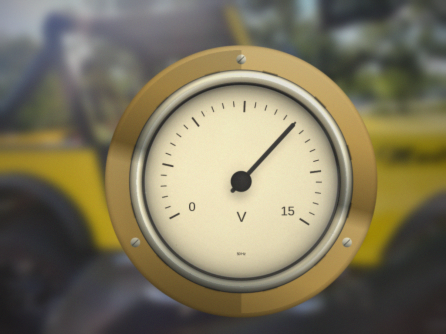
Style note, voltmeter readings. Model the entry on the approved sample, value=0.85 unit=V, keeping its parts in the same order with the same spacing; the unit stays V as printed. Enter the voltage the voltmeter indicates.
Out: value=10 unit=V
